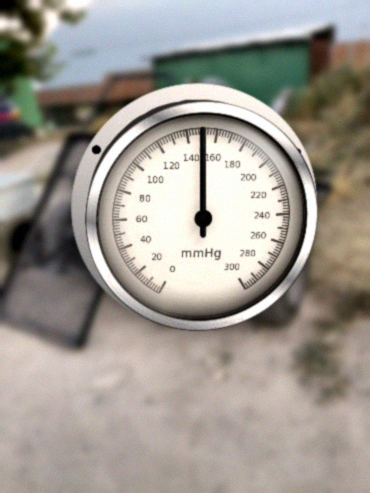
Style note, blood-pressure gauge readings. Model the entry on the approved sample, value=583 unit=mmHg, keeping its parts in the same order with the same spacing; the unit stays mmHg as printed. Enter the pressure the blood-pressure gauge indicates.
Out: value=150 unit=mmHg
